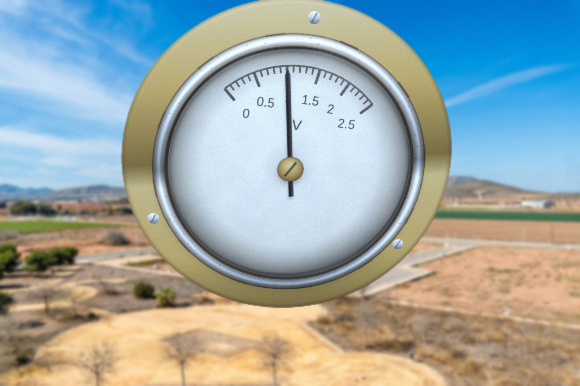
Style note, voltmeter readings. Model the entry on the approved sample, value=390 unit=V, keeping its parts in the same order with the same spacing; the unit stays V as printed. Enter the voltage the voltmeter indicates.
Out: value=1 unit=V
